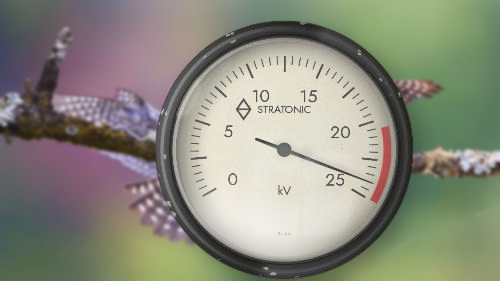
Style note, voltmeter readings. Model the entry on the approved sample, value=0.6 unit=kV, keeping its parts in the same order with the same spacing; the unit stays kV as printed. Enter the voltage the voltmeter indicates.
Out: value=24 unit=kV
